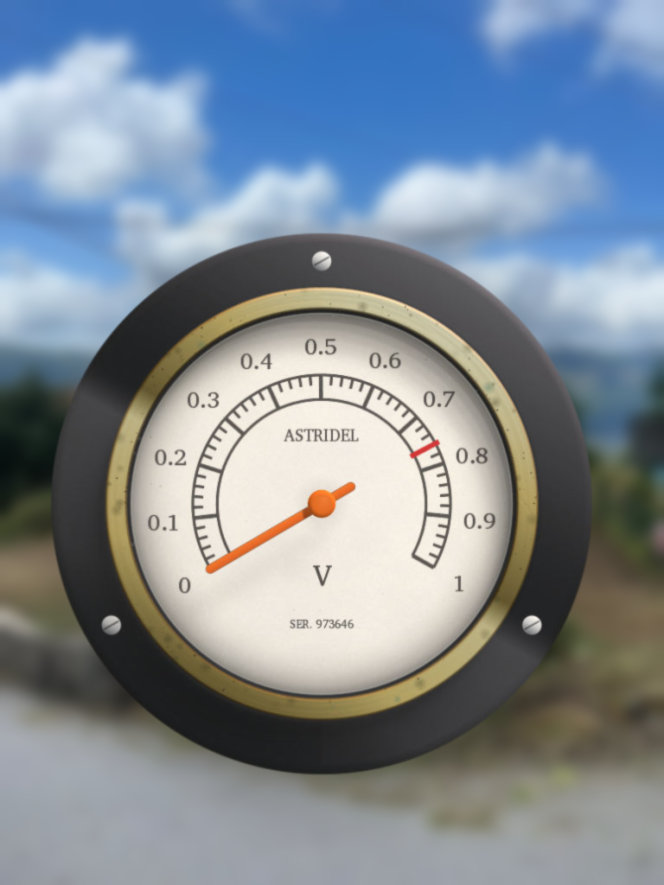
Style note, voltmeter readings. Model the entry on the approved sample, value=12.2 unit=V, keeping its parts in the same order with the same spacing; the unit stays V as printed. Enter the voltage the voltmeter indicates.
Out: value=0 unit=V
